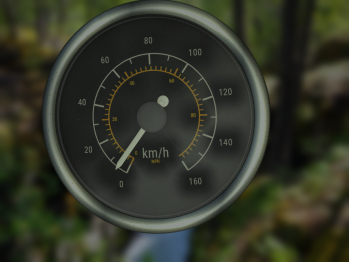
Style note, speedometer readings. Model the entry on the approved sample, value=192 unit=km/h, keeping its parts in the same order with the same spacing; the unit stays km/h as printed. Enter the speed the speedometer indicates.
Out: value=5 unit=km/h
